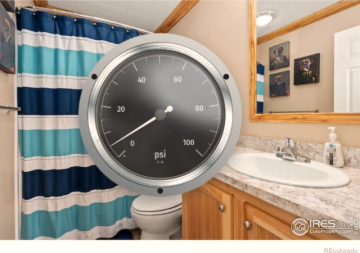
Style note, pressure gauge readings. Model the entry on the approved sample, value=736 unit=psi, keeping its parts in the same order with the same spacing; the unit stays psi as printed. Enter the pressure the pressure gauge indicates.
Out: value=5 unit=psi
